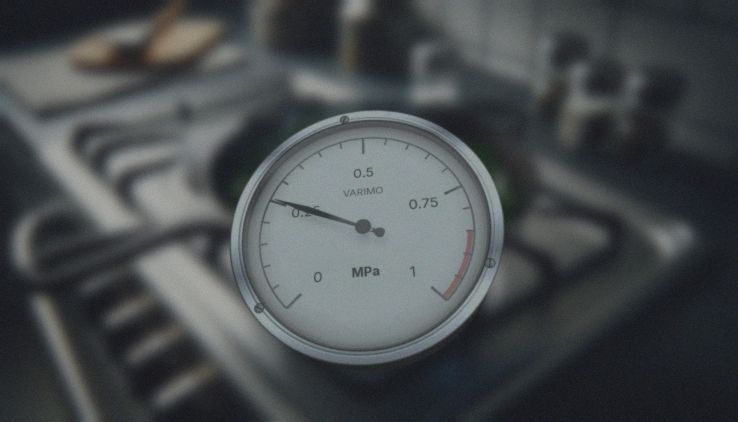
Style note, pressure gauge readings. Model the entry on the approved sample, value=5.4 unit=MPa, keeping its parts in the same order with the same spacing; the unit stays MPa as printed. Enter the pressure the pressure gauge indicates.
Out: value=0.25 unit=MPa
